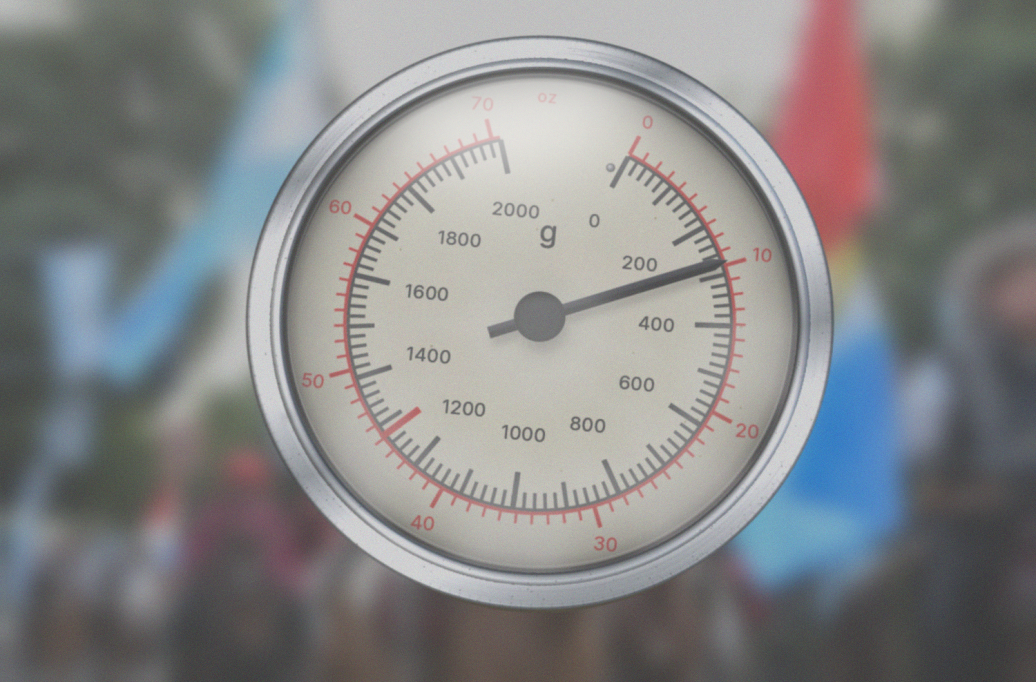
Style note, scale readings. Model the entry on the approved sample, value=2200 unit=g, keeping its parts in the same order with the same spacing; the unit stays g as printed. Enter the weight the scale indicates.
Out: value=280 unit=g
